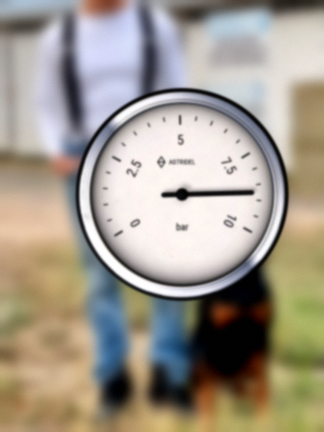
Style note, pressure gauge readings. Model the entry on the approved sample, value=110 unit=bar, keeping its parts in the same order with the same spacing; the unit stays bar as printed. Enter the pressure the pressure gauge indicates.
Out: value=8.75 unit=bar
